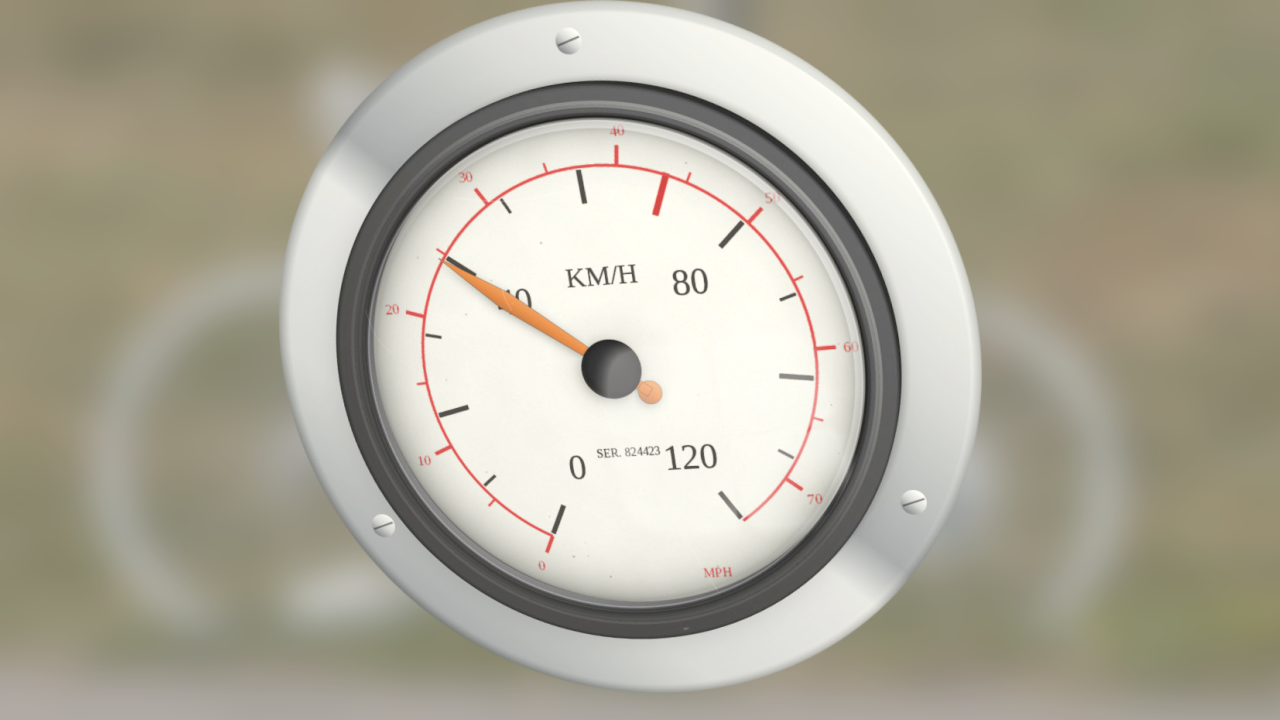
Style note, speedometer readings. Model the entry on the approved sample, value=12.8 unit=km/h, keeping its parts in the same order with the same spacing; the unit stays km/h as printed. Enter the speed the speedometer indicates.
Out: value=40 unit=km/h
